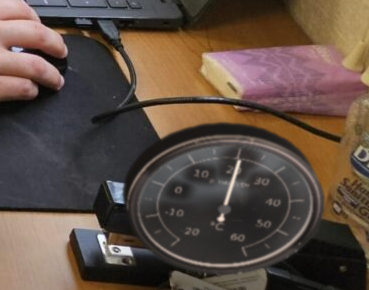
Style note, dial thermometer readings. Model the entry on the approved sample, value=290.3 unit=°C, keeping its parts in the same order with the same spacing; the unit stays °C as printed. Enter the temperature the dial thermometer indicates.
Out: value=20 unit=°C
